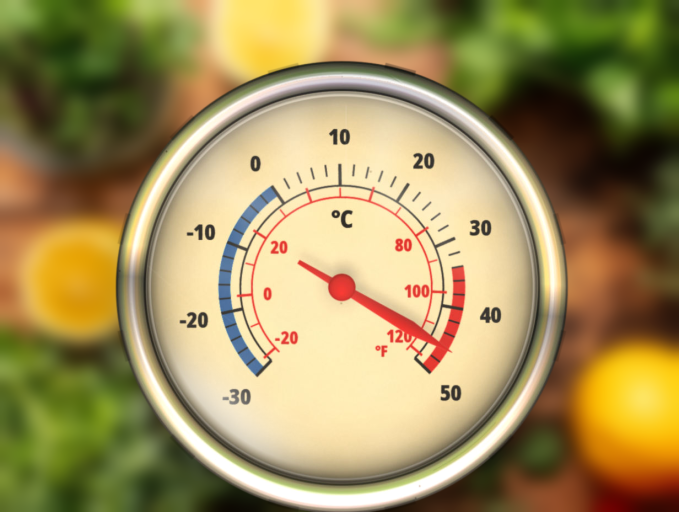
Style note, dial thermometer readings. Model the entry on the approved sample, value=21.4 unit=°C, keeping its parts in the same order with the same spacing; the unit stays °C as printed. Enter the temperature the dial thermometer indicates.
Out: value=46 unit=°C
